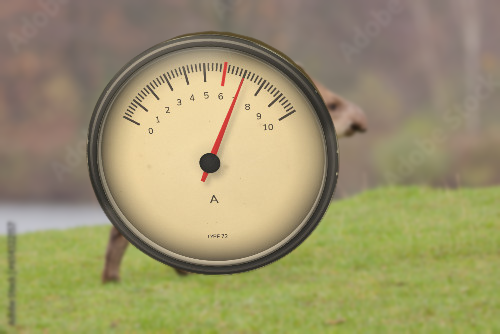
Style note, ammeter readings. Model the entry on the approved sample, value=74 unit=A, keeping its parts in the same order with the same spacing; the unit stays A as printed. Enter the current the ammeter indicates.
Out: value=7 unit=A
